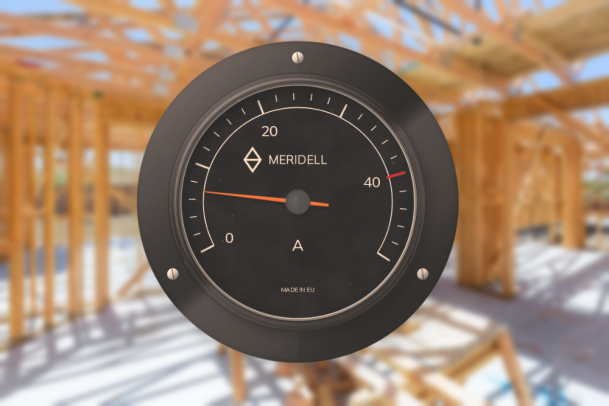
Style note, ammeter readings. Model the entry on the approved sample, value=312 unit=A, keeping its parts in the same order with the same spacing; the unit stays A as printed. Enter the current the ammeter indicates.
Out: value=7 unit=A
